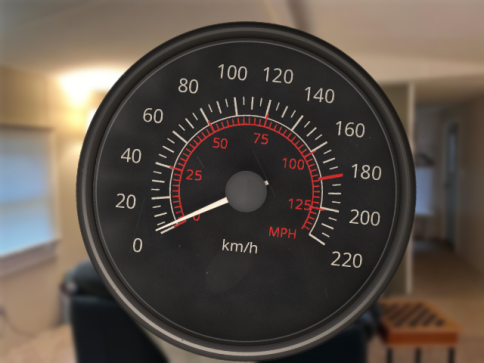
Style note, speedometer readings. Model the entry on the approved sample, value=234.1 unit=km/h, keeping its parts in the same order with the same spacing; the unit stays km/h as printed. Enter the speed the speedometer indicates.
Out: value=2.5 unit=km/h
